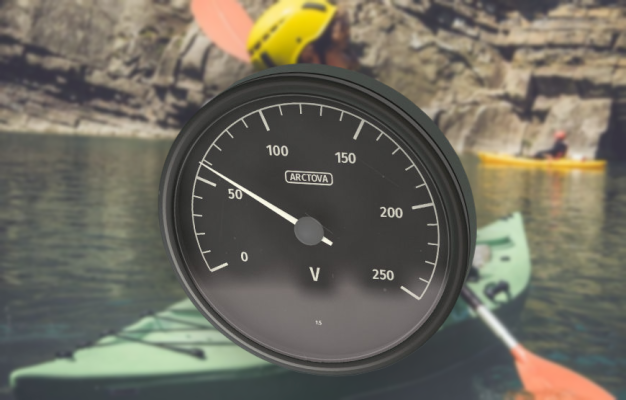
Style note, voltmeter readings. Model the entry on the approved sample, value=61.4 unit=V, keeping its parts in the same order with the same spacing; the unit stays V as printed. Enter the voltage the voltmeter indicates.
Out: value=60 unit=V
